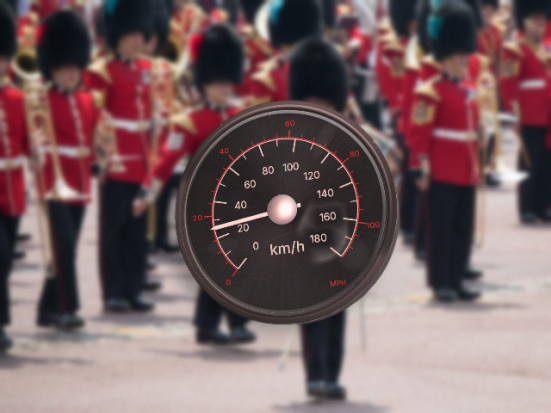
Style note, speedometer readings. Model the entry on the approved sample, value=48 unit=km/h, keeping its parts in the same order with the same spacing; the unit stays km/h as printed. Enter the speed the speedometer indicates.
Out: value=25 unit=km/h
